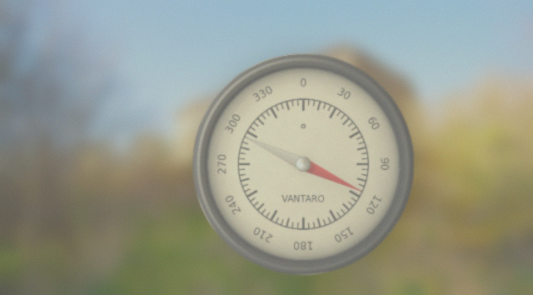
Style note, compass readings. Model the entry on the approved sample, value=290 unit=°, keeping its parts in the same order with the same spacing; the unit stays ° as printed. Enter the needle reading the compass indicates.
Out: value=115 unit=°
